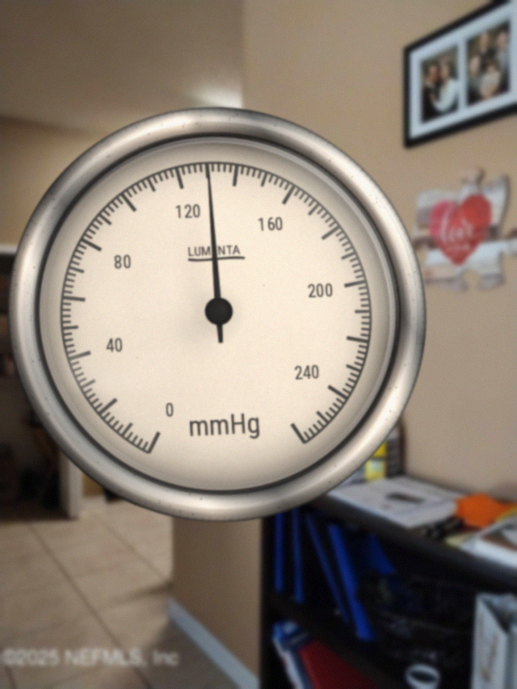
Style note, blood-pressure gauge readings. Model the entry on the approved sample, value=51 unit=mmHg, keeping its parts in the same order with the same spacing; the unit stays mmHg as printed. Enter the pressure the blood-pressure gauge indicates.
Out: value=130 unit=mmHg
